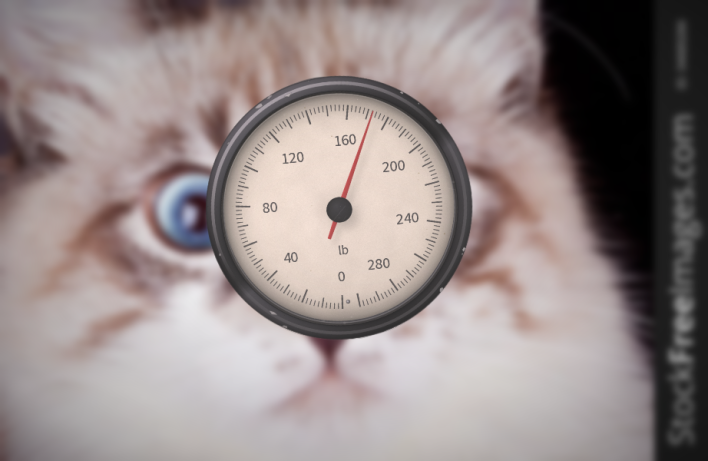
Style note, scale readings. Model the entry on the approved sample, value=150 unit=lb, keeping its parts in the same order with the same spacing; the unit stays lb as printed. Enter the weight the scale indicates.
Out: value=172 unit=lb
